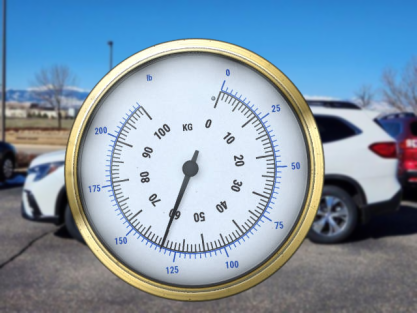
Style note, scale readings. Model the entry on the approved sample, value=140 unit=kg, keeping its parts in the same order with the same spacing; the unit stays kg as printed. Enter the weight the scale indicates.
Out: value=60 unit=kg
